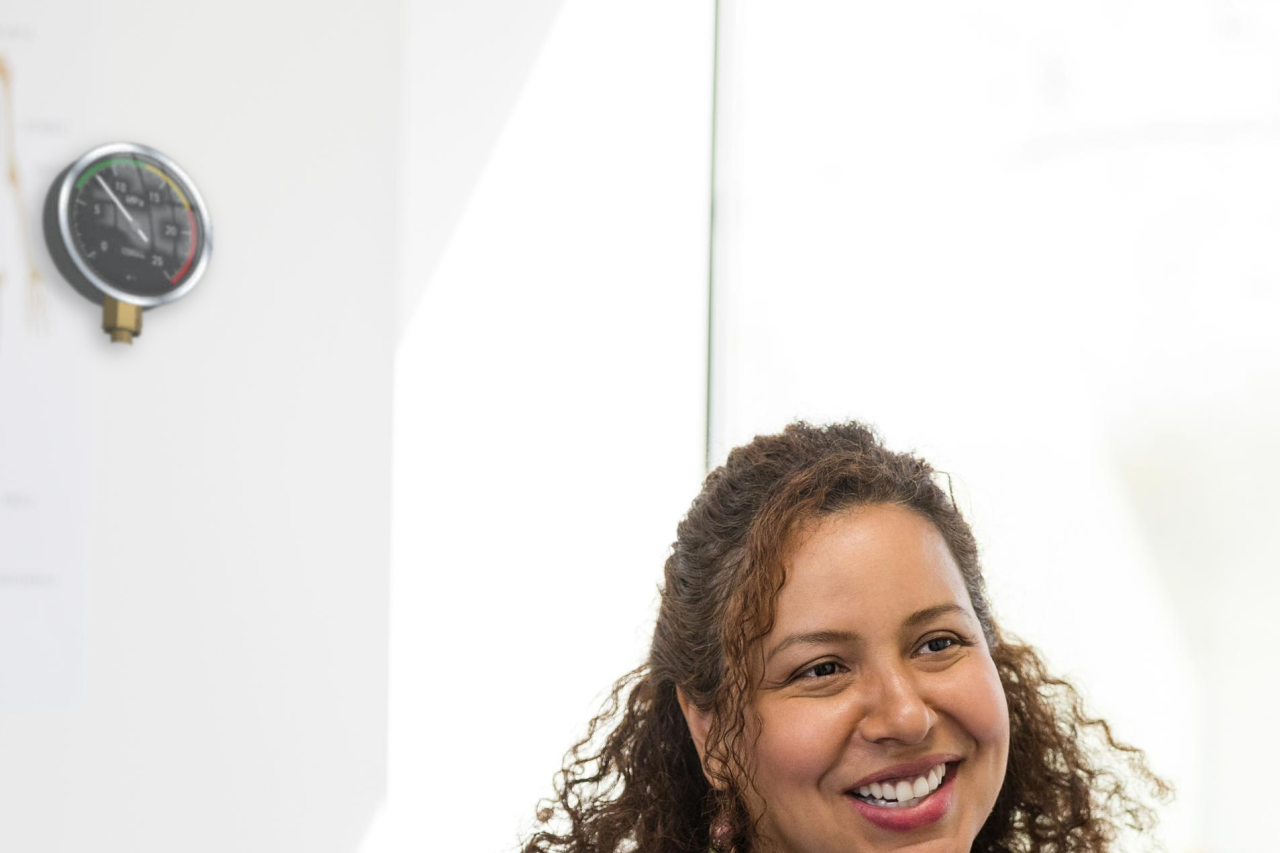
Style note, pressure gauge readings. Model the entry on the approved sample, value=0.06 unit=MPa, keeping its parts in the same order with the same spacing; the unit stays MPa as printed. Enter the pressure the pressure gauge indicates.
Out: value=8 unit=MPa
